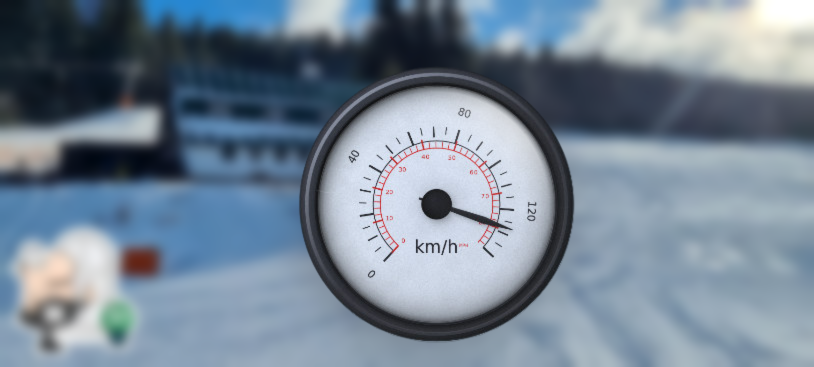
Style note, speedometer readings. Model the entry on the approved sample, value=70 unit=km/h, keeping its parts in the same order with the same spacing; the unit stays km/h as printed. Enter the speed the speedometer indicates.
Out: value=127.5 unit=km/h
